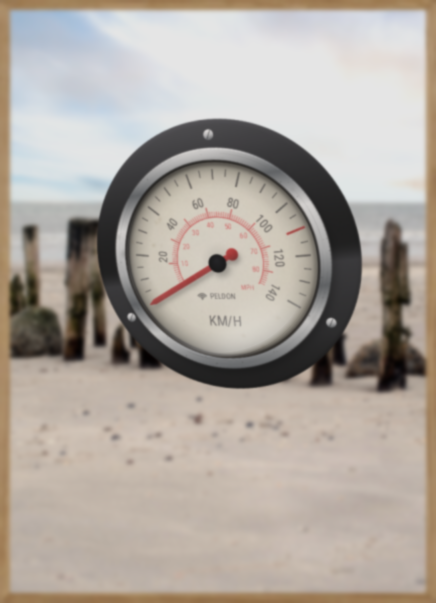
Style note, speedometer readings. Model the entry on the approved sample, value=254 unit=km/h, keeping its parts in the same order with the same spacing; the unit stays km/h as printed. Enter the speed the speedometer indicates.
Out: value=0 unit=km/h
